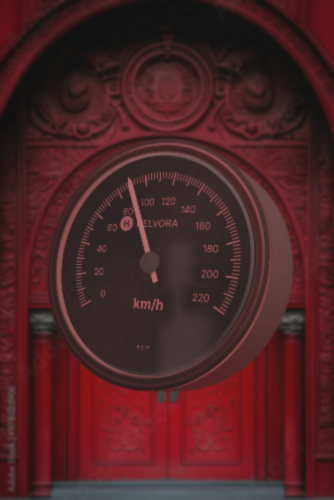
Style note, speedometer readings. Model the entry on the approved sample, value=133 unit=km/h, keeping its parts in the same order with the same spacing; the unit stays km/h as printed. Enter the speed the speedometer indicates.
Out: value=90 unit=km/h
